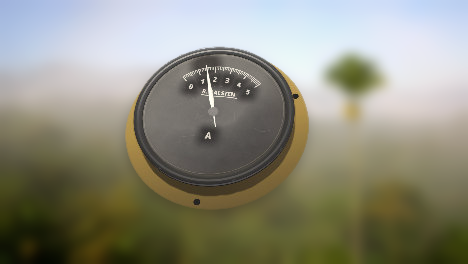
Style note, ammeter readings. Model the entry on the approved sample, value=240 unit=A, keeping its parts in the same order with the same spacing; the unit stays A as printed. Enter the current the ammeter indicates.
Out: value=1.5 unit=A
